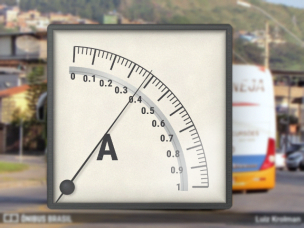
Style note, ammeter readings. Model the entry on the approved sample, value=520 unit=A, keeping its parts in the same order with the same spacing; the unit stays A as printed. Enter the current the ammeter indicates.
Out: value=0.38 unit=A
